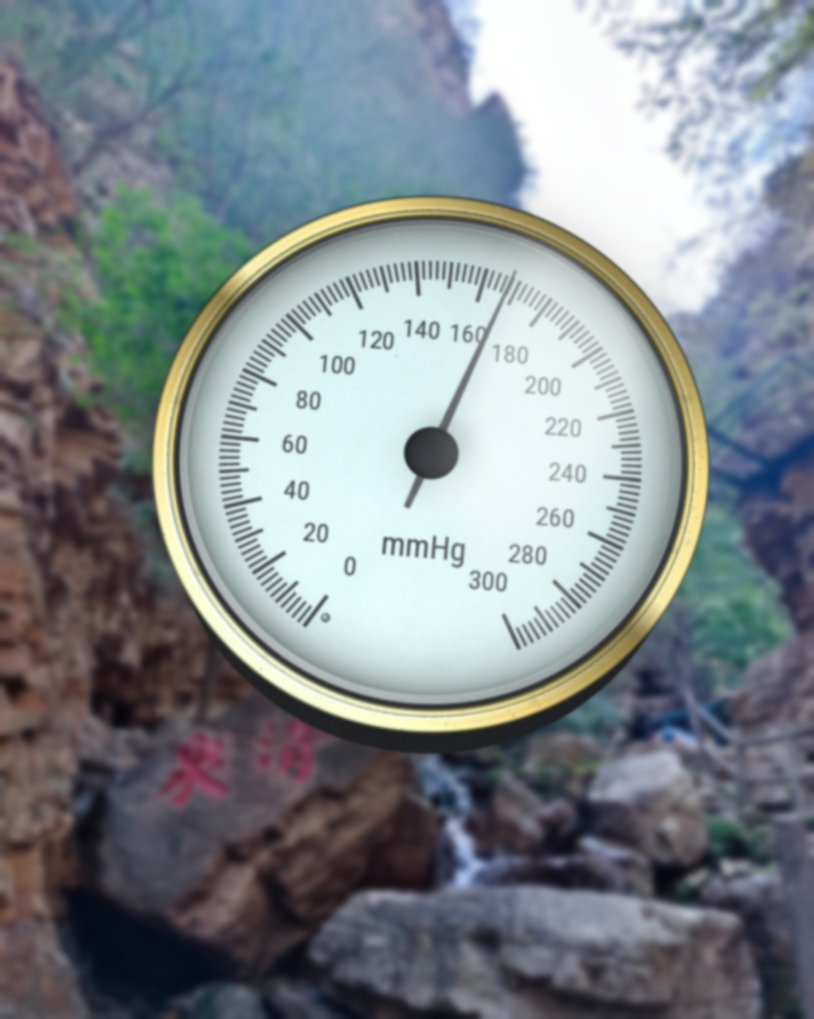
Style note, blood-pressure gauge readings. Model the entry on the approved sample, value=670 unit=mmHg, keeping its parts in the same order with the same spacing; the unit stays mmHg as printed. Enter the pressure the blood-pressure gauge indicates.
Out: value=168 unit=mmHg
